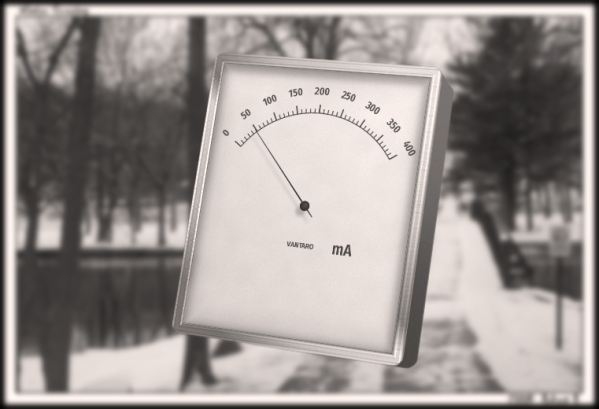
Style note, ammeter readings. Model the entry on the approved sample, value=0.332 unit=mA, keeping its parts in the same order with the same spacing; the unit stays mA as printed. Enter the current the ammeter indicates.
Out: value=50 unit=mA
